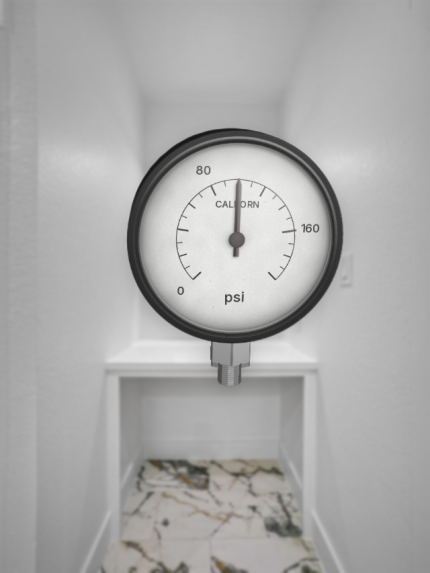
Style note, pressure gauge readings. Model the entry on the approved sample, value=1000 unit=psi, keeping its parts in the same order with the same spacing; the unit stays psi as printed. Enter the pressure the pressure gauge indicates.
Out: value=100 unit=psi
